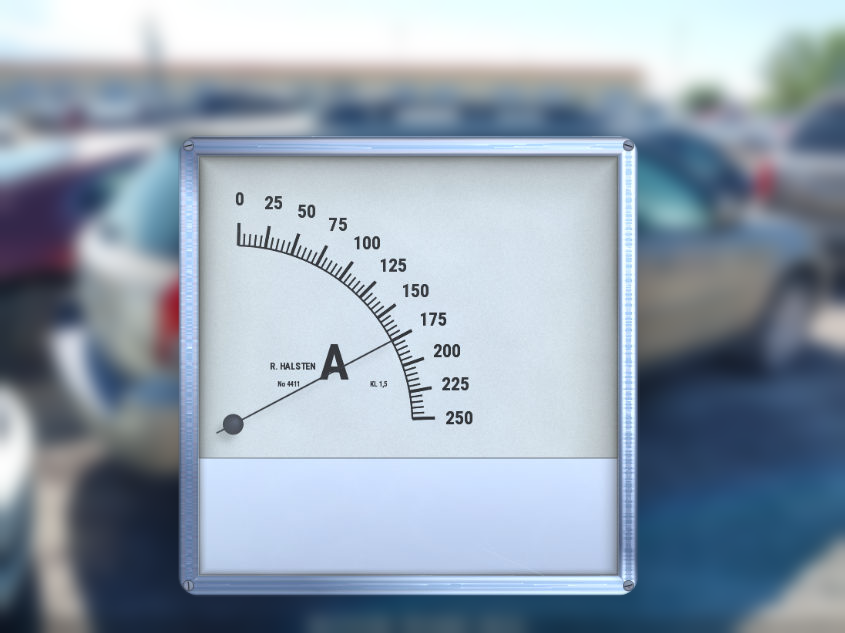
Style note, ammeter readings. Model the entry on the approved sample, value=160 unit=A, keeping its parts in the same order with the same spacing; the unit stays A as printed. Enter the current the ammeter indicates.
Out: value=175 unit=A
